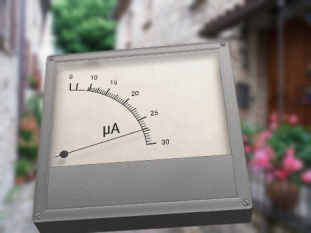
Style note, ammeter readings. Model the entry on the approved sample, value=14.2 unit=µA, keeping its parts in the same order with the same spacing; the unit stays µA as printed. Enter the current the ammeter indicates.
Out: value=27.5 unit=µA
